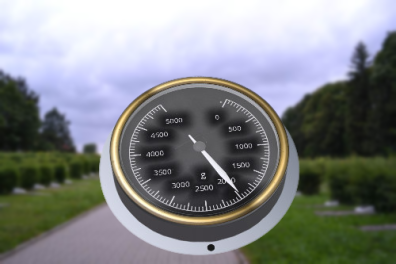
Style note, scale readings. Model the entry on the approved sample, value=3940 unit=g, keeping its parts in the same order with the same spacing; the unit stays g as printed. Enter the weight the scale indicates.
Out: value=2000 unit=g
